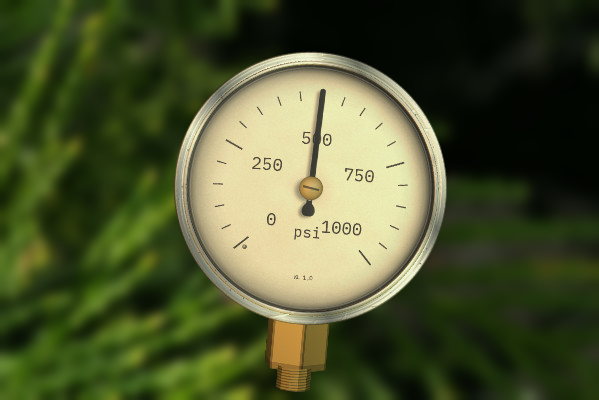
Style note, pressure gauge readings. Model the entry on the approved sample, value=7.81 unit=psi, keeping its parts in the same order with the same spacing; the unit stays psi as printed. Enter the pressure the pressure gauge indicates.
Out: value=500 unit=psi
